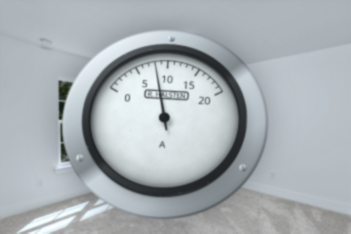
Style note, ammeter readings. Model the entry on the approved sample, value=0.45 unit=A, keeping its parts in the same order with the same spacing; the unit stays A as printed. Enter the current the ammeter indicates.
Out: value=8 unit=A
